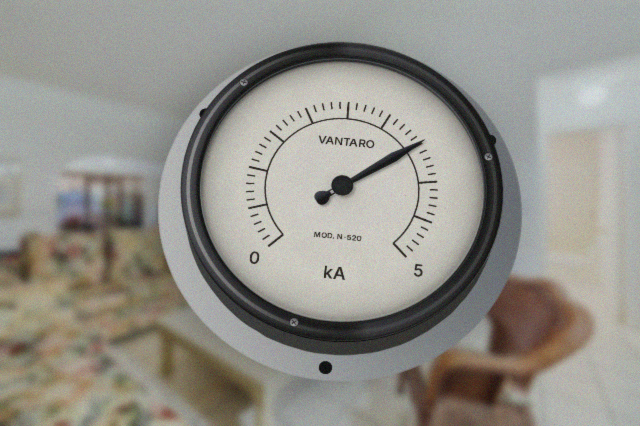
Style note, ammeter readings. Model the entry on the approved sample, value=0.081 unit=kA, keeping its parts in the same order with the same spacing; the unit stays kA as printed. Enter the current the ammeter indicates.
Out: value=3.5 unit=kA
